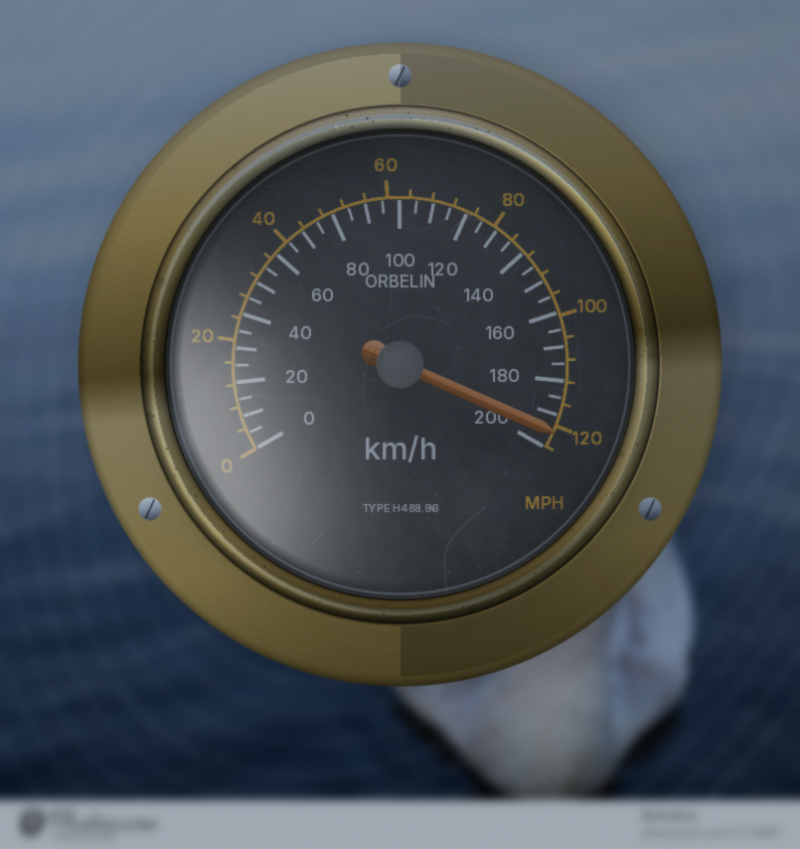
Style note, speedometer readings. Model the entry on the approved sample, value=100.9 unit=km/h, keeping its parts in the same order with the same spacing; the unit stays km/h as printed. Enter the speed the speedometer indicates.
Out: value=195 unit=km/h
